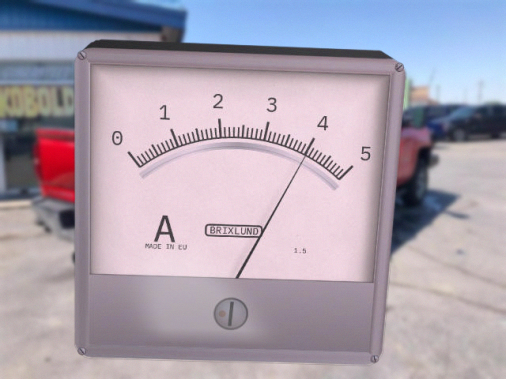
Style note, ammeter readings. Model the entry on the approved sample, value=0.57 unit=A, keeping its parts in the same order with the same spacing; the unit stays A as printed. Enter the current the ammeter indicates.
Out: value=4 unit=A
